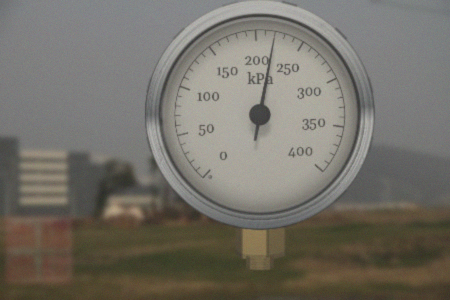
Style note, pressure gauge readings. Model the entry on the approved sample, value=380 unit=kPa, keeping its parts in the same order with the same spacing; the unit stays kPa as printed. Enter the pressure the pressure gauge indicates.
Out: value=220 unit=kPa
